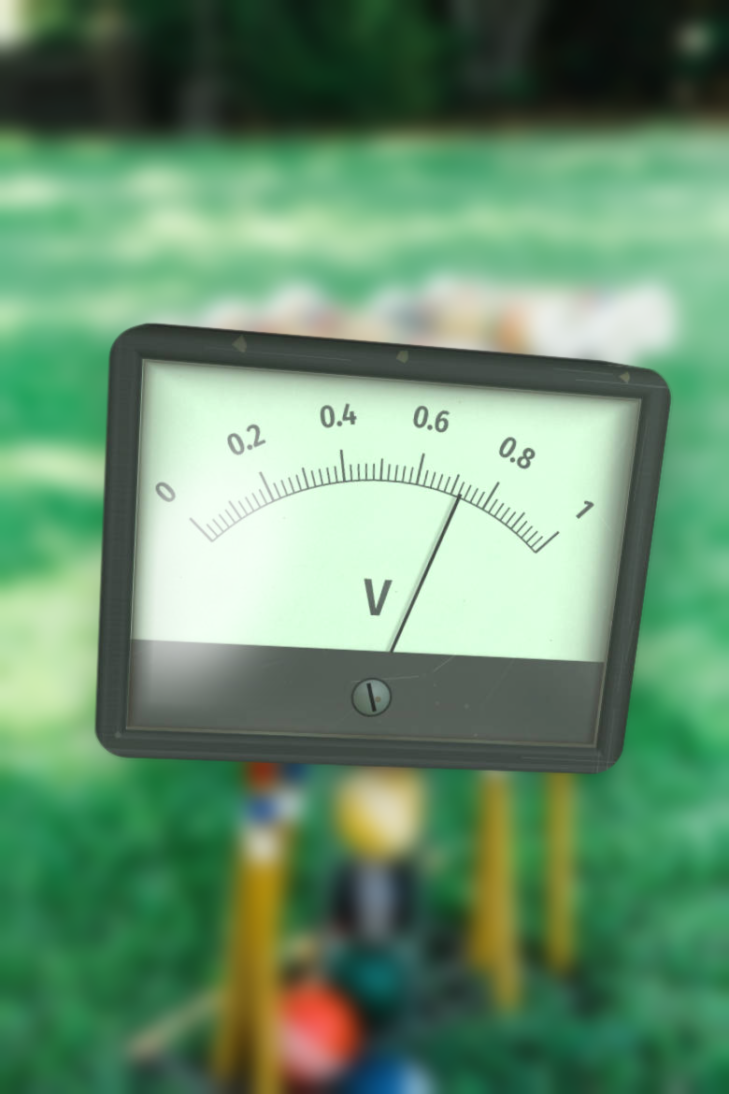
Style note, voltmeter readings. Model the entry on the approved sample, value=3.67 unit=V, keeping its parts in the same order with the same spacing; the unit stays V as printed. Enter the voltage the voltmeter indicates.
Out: value=0.72 unit=V
